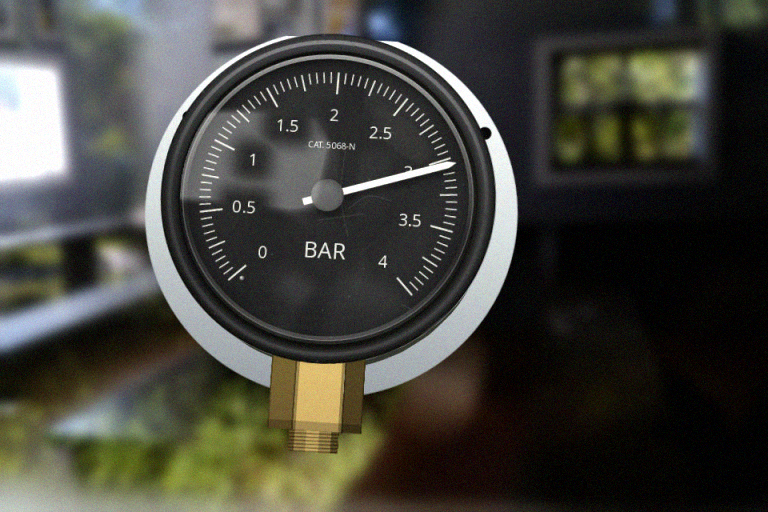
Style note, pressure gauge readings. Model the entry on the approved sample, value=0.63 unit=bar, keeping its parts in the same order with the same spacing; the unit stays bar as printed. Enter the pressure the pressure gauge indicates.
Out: value=3.05 unit=bar
